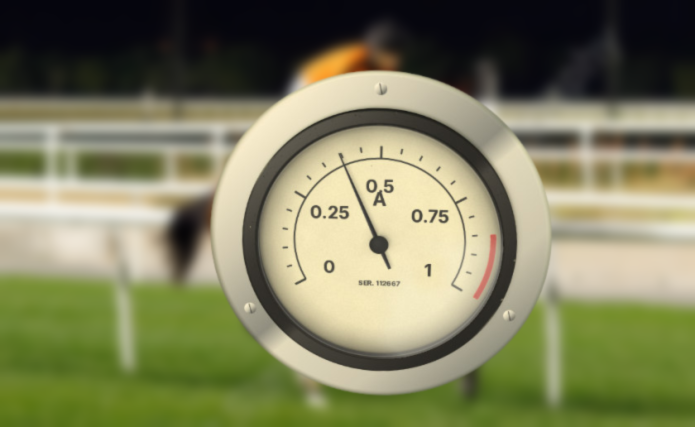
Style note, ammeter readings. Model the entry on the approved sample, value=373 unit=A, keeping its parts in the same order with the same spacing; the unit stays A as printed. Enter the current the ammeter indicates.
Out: value=0.4 unit=A
